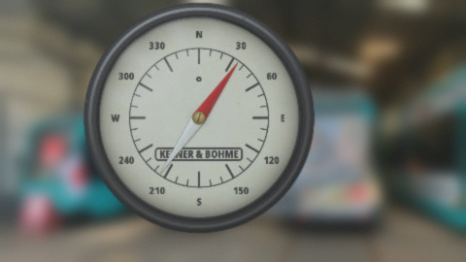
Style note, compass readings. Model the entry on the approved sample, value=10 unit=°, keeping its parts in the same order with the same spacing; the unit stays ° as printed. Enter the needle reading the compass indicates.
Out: value=35 unit=°
